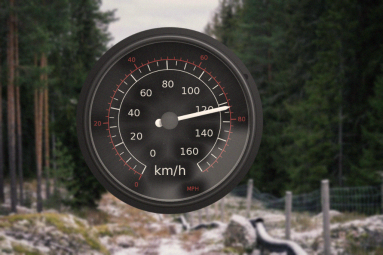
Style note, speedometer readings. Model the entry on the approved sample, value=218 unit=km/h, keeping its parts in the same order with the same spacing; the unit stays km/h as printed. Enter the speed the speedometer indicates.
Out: value=122.5 unit=km/h
